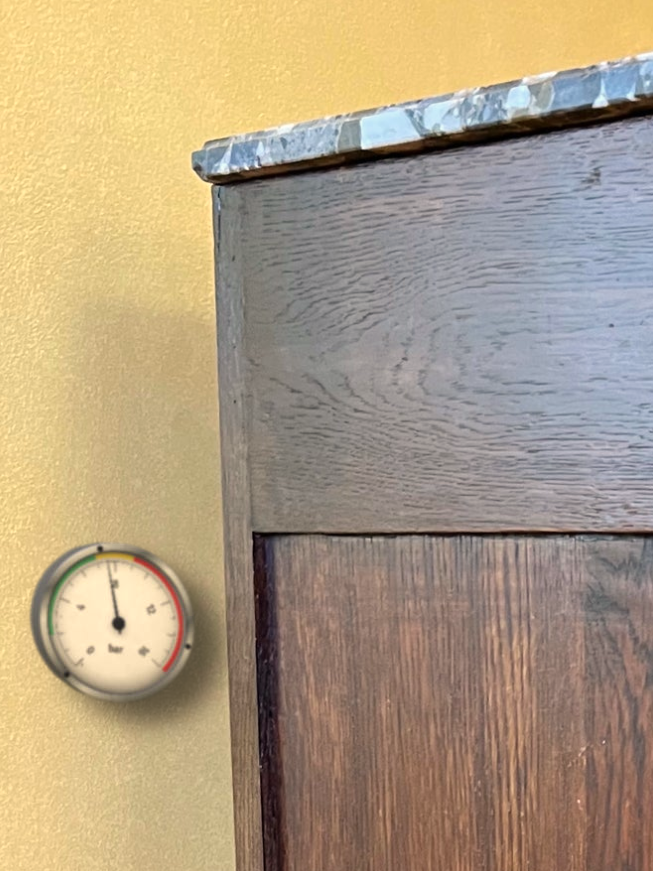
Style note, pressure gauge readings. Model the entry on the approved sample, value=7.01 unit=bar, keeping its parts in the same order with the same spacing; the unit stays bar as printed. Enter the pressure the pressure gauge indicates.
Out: value=7.5 unit=bar
